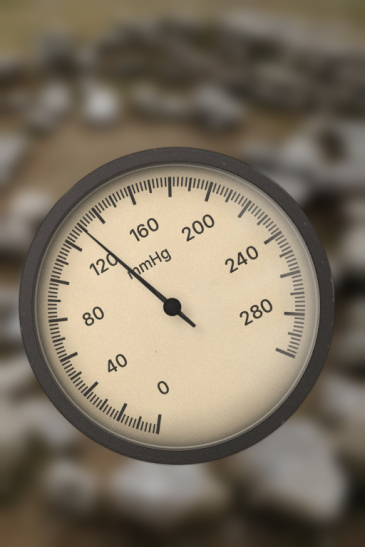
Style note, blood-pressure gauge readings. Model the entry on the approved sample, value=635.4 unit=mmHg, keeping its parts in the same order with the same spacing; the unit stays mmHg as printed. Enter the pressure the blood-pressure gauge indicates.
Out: value=130 unit=mmHg
